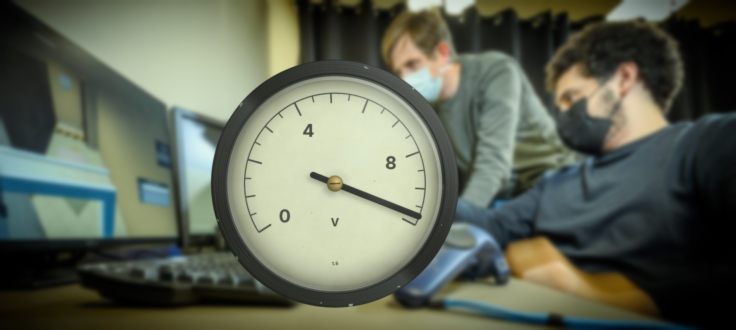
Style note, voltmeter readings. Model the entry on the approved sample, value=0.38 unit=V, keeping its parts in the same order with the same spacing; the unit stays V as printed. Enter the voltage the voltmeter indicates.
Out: value=9.75 unit=V
